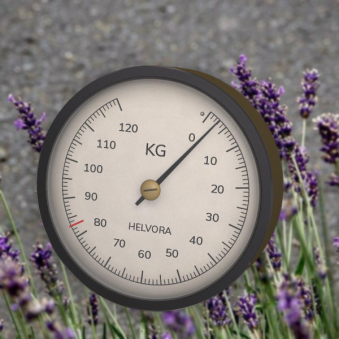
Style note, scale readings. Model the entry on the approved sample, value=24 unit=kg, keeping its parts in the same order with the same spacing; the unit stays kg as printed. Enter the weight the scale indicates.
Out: value=3 unit=kg
